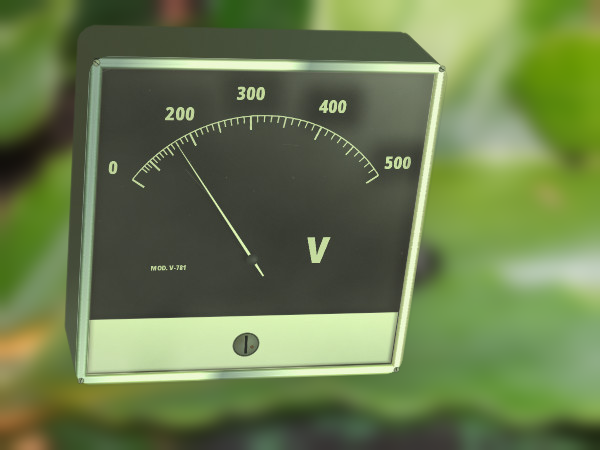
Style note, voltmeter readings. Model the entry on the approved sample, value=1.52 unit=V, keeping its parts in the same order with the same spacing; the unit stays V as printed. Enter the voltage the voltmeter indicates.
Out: value=170 unit=V
